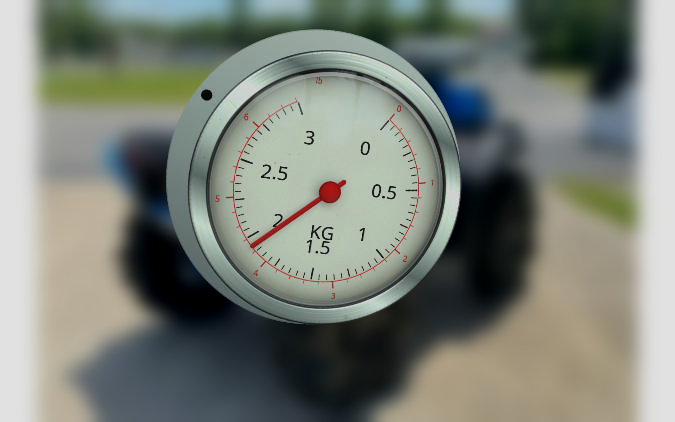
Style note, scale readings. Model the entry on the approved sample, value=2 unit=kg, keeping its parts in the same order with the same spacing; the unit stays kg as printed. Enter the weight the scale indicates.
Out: value=1.95 unit=kg
